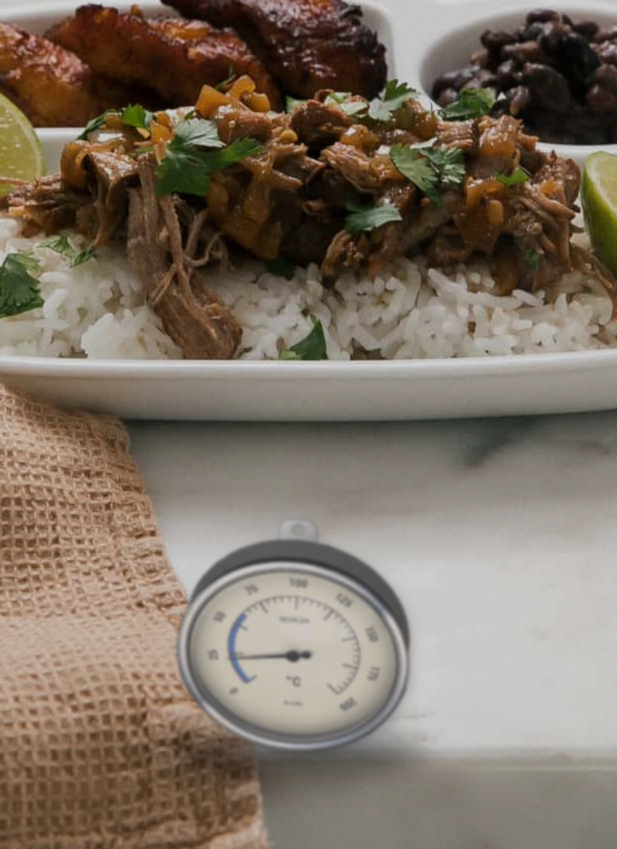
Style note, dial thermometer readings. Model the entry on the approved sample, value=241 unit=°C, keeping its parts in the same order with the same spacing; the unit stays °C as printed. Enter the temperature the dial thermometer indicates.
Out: value=25 unit=°C
